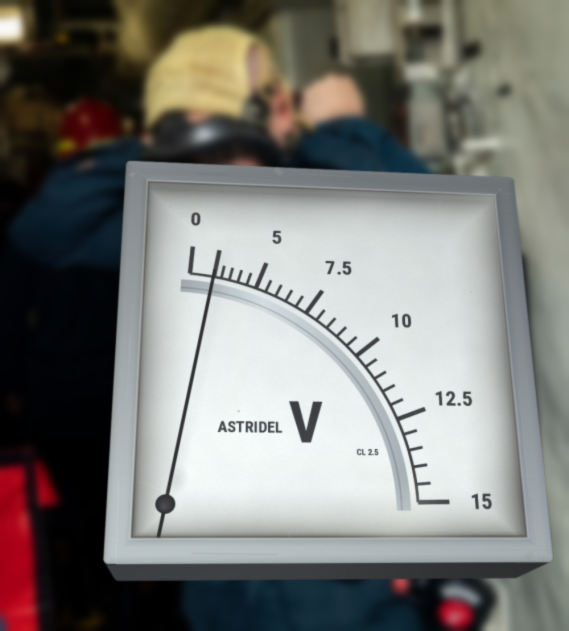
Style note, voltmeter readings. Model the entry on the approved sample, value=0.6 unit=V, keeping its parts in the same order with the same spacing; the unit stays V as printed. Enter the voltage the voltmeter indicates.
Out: value=2.5 unit=V
